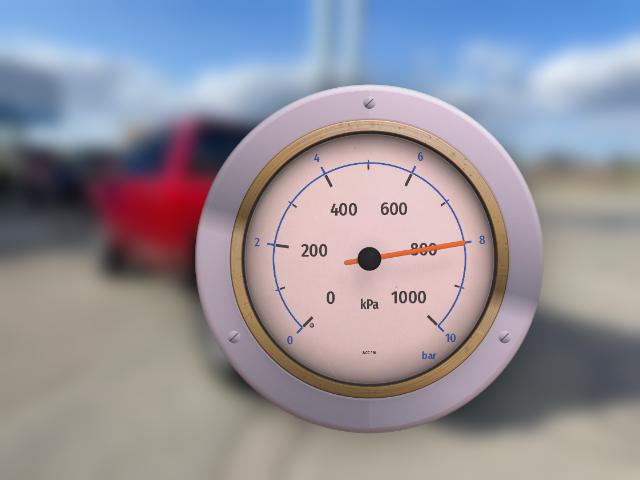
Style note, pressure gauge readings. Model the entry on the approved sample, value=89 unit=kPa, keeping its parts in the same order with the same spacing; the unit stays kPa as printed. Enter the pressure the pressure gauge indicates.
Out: value=800 unit=kPa
